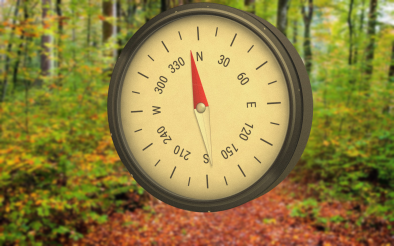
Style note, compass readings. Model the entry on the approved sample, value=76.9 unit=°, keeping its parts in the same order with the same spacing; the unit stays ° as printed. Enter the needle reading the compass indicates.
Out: value=352.5 unit=°
